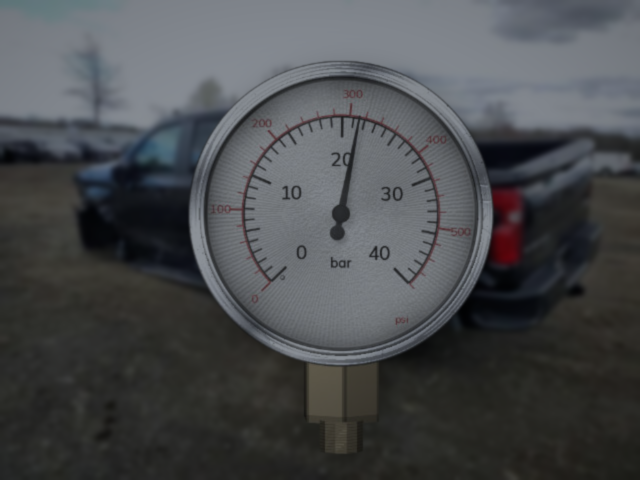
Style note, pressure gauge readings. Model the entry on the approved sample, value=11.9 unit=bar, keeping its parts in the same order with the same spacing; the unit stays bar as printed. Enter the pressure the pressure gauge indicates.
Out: value=21.5 unit=bar
